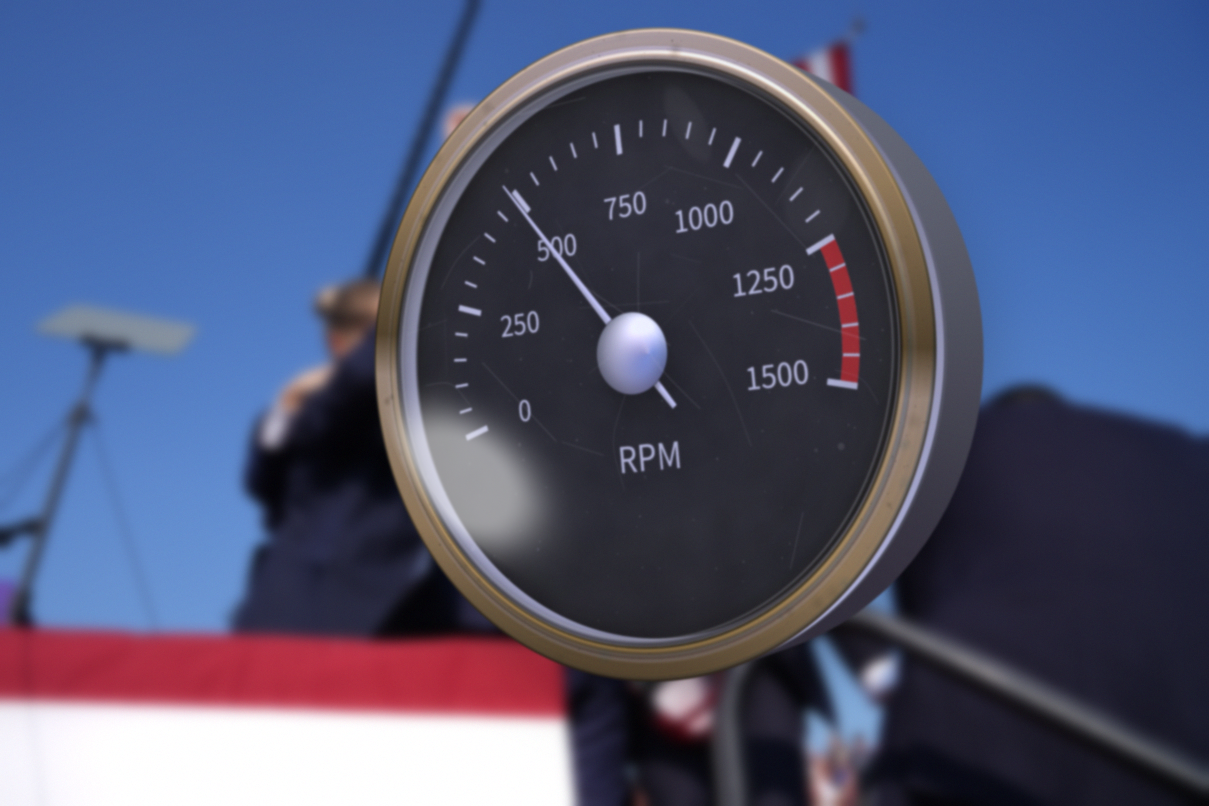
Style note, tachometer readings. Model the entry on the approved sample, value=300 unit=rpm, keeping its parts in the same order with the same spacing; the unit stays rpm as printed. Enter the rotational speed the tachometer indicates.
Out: value=500 unit=rpm
